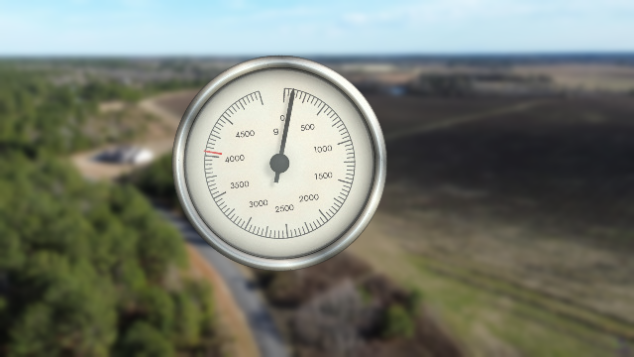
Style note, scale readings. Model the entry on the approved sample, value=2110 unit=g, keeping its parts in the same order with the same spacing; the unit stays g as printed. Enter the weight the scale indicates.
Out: value=100 unit=g
